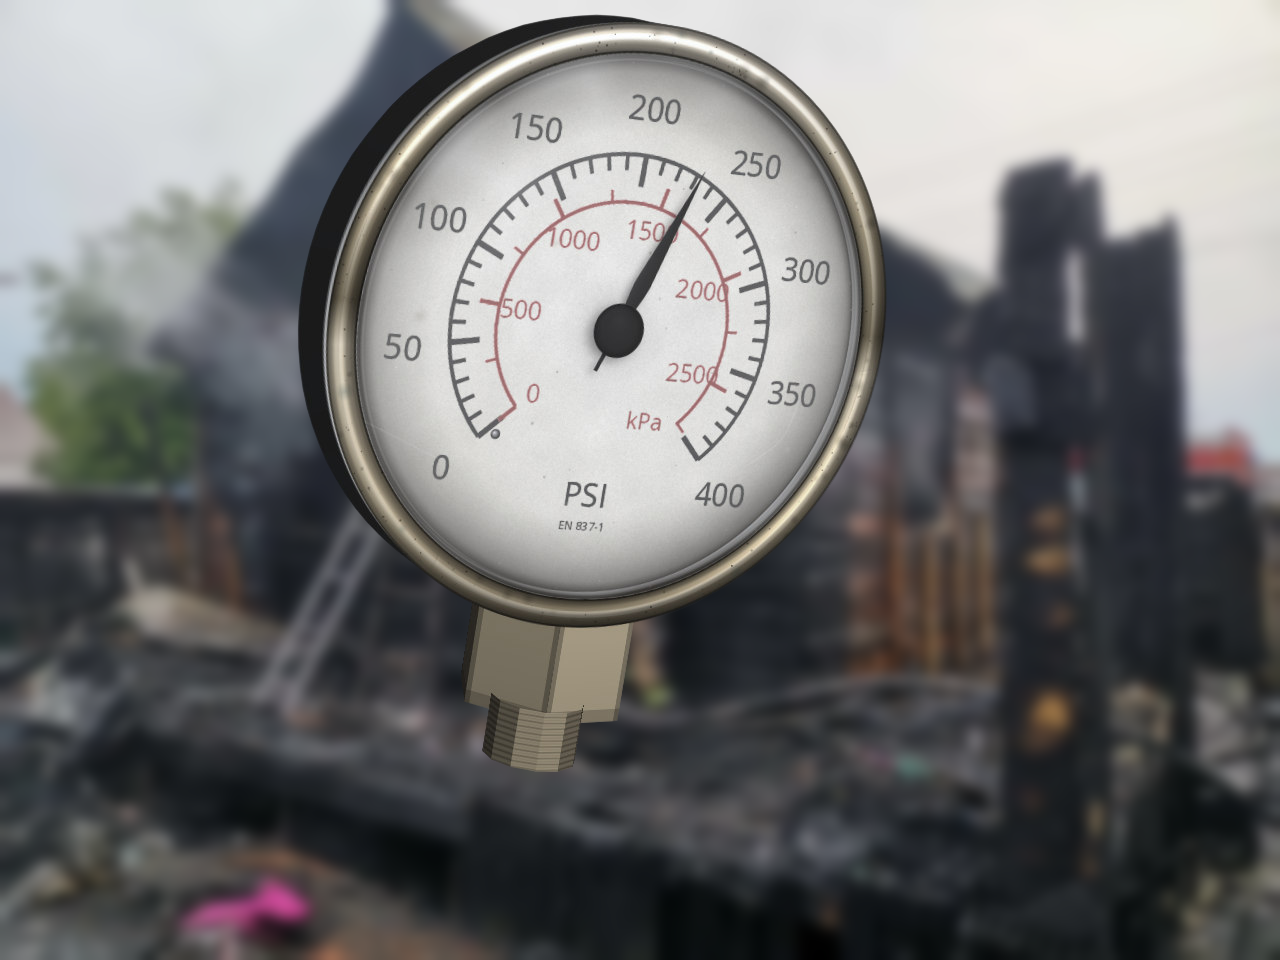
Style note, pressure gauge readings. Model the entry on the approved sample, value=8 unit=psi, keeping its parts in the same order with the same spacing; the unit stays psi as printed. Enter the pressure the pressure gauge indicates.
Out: value=230 unit=psi
